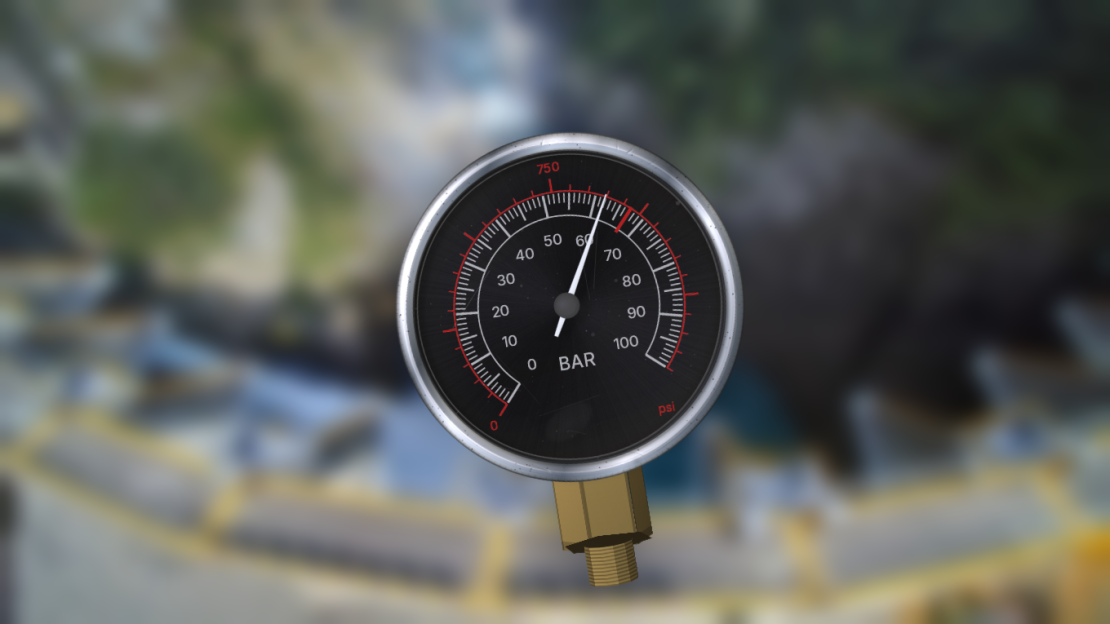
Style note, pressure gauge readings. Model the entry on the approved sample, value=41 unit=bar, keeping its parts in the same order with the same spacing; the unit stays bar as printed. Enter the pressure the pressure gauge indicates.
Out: value=62 unit=bar
